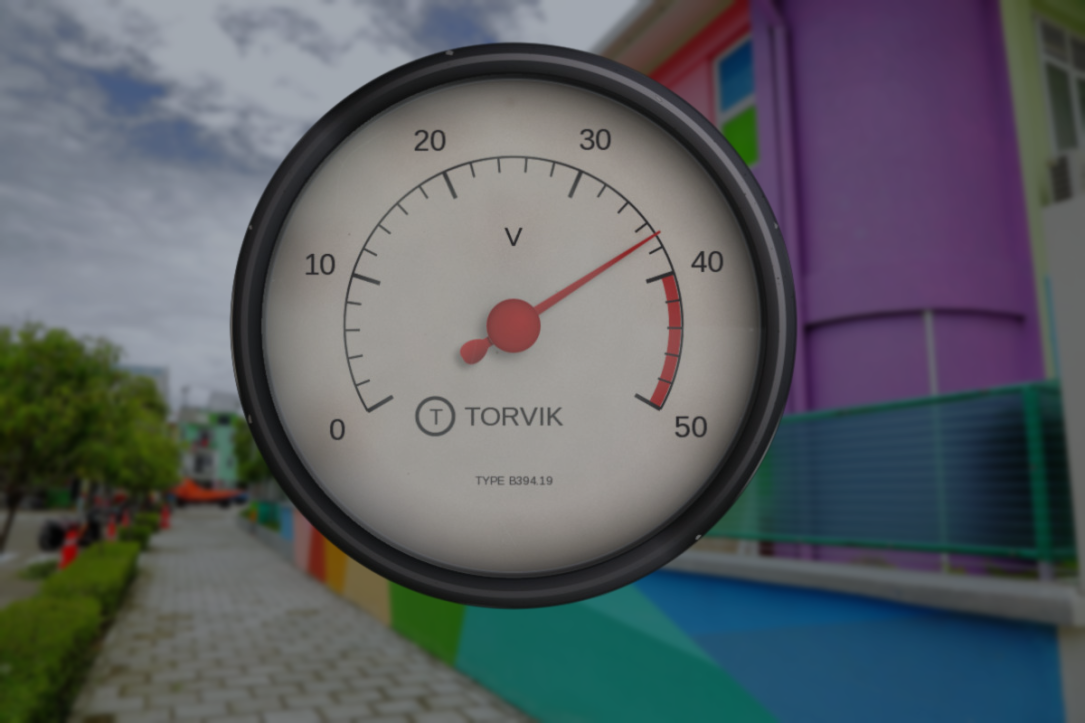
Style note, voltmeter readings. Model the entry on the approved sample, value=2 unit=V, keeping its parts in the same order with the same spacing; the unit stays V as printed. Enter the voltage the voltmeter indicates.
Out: value=37 unit=V
